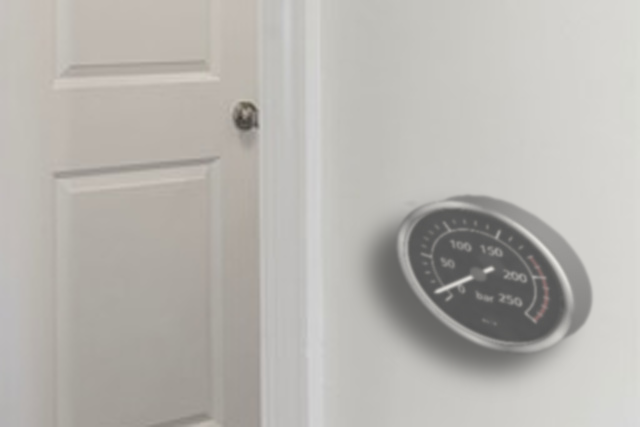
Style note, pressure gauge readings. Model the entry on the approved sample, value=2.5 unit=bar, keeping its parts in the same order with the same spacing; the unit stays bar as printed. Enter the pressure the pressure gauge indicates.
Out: value=10 unit=bar
